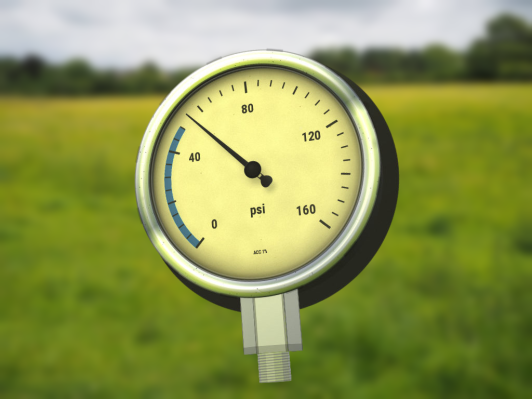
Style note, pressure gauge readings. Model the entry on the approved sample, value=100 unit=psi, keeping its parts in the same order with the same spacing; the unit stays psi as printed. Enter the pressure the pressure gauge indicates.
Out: value=55 unit=psi
